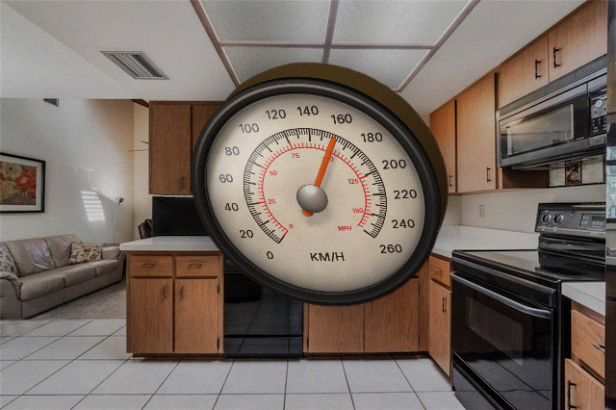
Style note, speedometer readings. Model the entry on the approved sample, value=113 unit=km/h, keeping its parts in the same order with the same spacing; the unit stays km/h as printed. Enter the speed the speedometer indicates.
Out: value=160 unit=km/h
